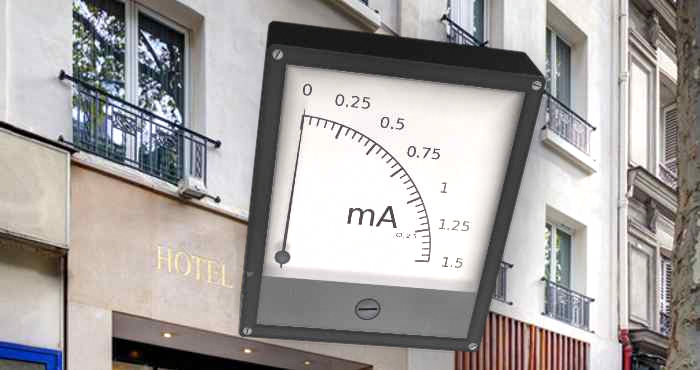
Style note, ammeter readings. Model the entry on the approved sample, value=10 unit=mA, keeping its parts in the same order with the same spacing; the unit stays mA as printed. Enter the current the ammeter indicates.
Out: value=0 unit=mA
